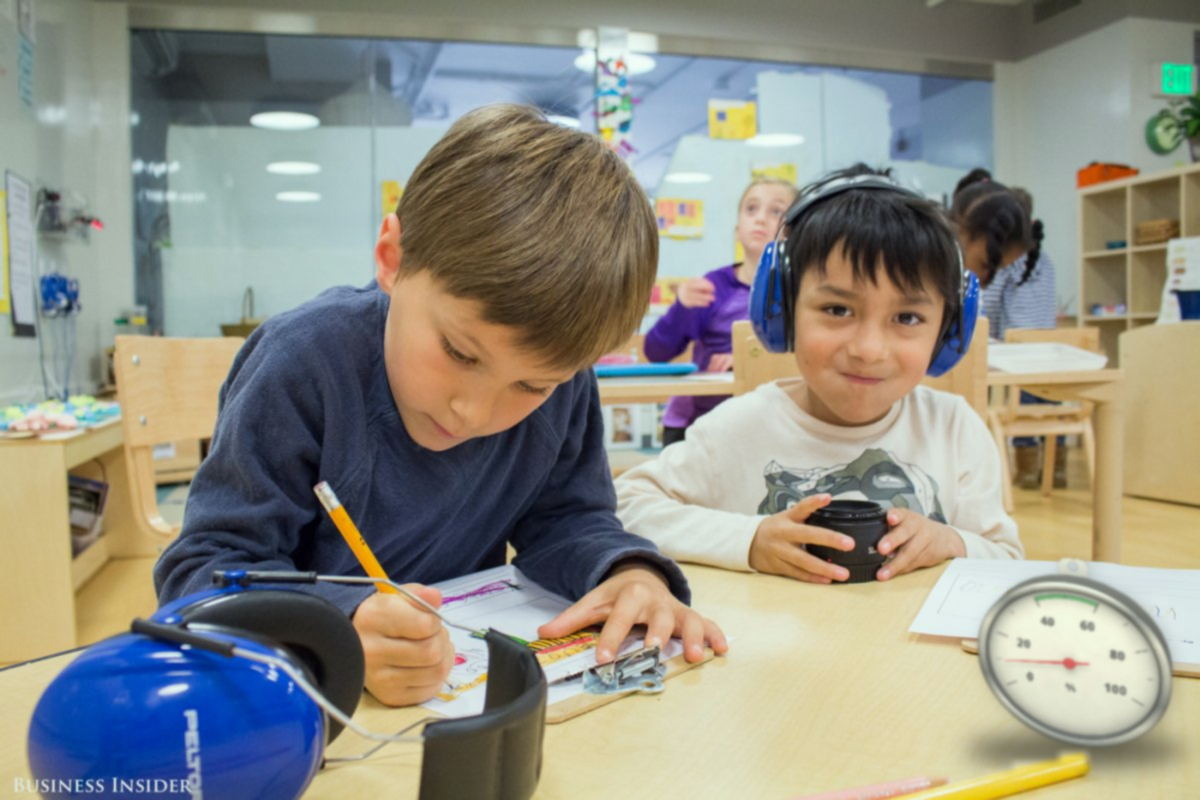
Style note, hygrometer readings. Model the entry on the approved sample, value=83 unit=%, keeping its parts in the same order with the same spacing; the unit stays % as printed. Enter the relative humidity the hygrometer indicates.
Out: value=10 unit=%
